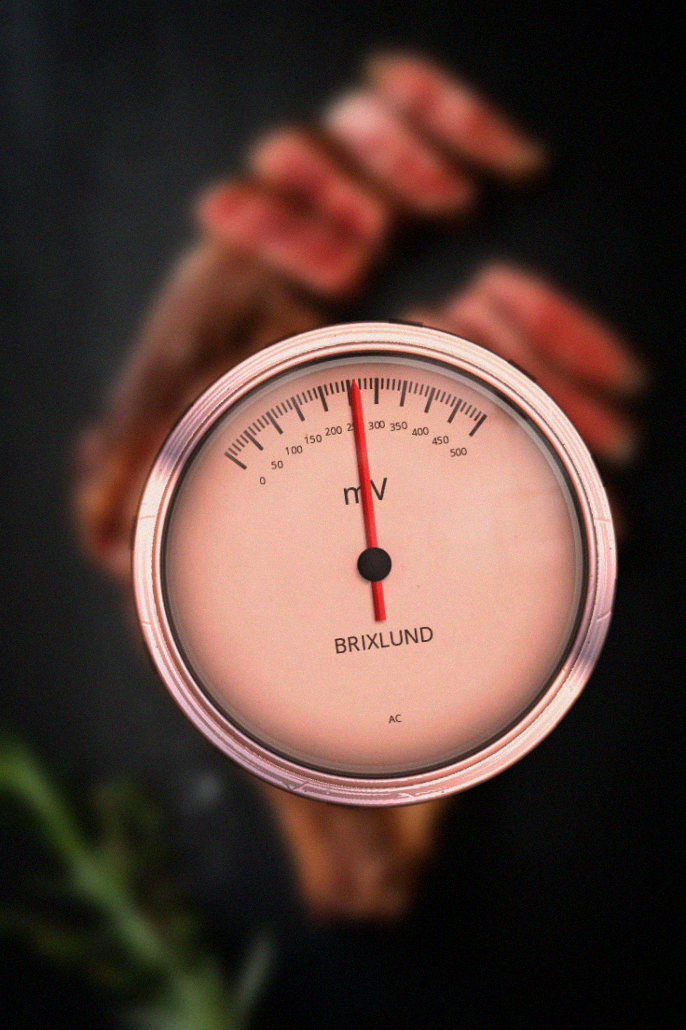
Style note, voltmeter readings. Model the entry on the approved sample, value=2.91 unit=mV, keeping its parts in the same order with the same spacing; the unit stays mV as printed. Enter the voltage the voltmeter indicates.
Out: value=260 unit=mV
